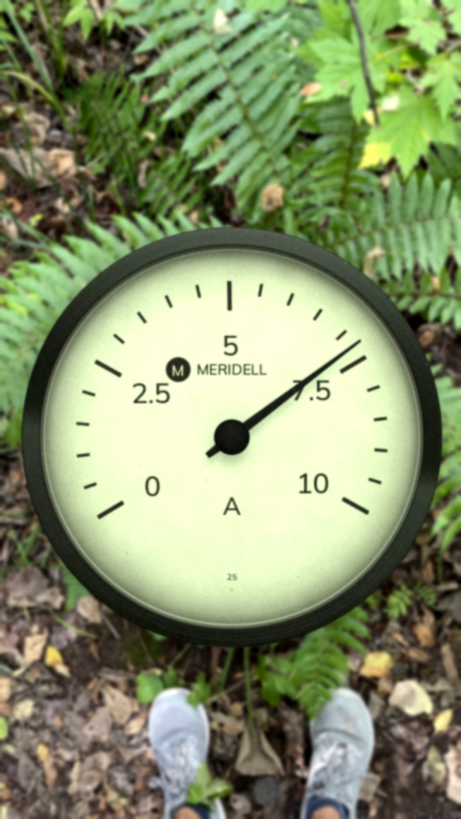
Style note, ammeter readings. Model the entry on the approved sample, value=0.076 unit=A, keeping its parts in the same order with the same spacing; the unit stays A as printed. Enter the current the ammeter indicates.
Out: value=7.25 unit=A
